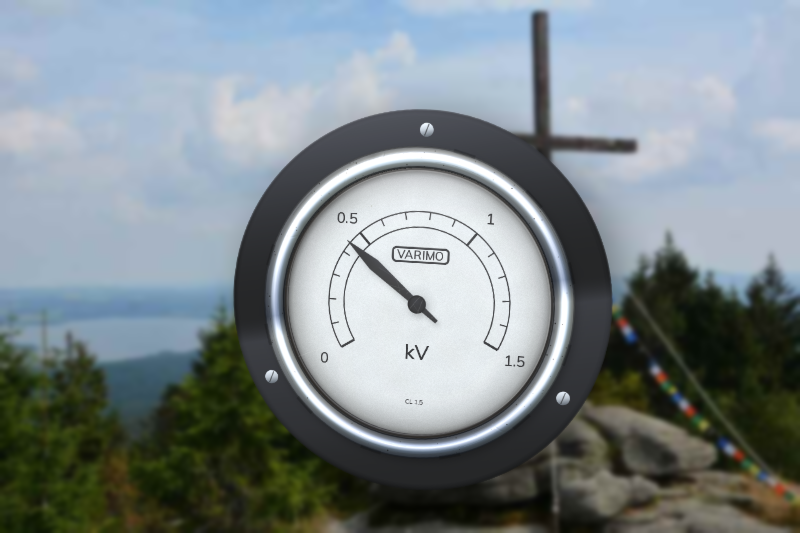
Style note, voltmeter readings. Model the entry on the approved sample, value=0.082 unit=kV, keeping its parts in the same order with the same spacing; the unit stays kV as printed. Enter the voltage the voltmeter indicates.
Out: value=0.45 unit=kV
